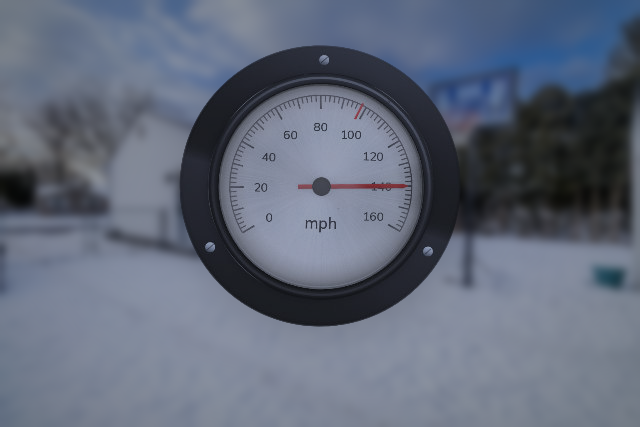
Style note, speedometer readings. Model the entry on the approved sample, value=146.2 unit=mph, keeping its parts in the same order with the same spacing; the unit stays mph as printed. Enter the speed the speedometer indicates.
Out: value=140 unit=mph
